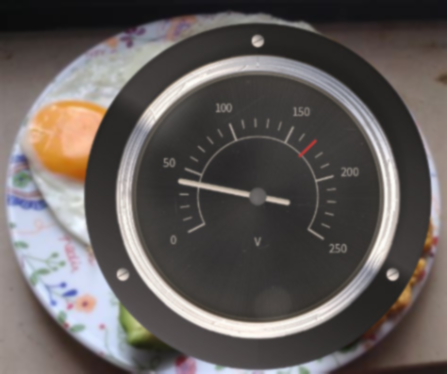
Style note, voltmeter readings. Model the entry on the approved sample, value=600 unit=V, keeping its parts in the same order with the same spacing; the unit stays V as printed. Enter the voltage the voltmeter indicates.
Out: value=40 unit=V
